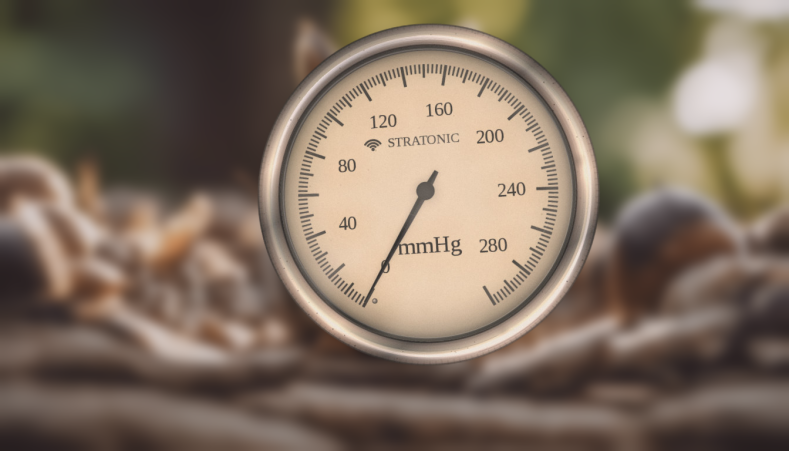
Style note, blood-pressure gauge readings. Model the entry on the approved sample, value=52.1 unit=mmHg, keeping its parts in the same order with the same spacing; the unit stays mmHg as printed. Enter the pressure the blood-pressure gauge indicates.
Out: value=0 unit=mmHg
